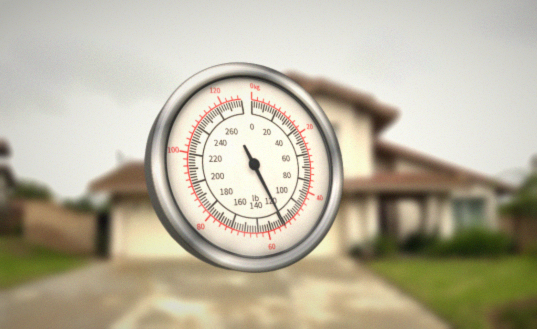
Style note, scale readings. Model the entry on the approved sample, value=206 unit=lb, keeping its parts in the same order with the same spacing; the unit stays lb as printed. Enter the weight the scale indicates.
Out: value=120 unit=lb
